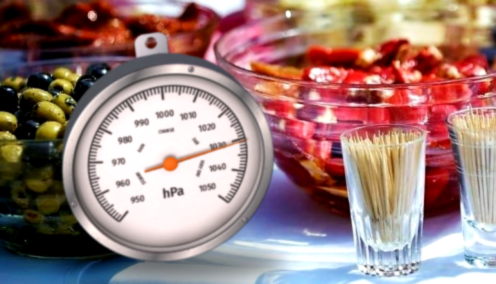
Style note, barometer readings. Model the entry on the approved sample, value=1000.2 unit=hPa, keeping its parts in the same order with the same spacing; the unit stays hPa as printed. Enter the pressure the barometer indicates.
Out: value=1030 unit=hPa
